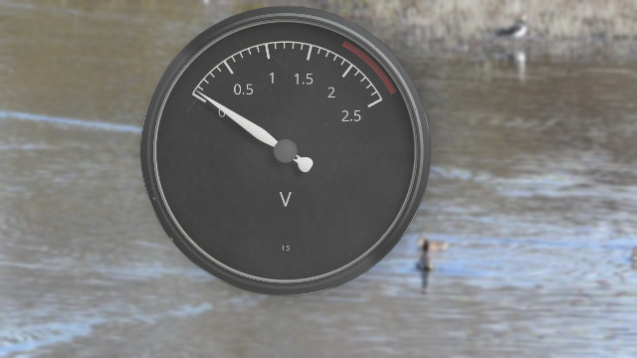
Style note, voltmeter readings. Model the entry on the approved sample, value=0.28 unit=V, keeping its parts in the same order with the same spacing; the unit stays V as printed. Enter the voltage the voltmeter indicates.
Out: value=0.05 unit=V
